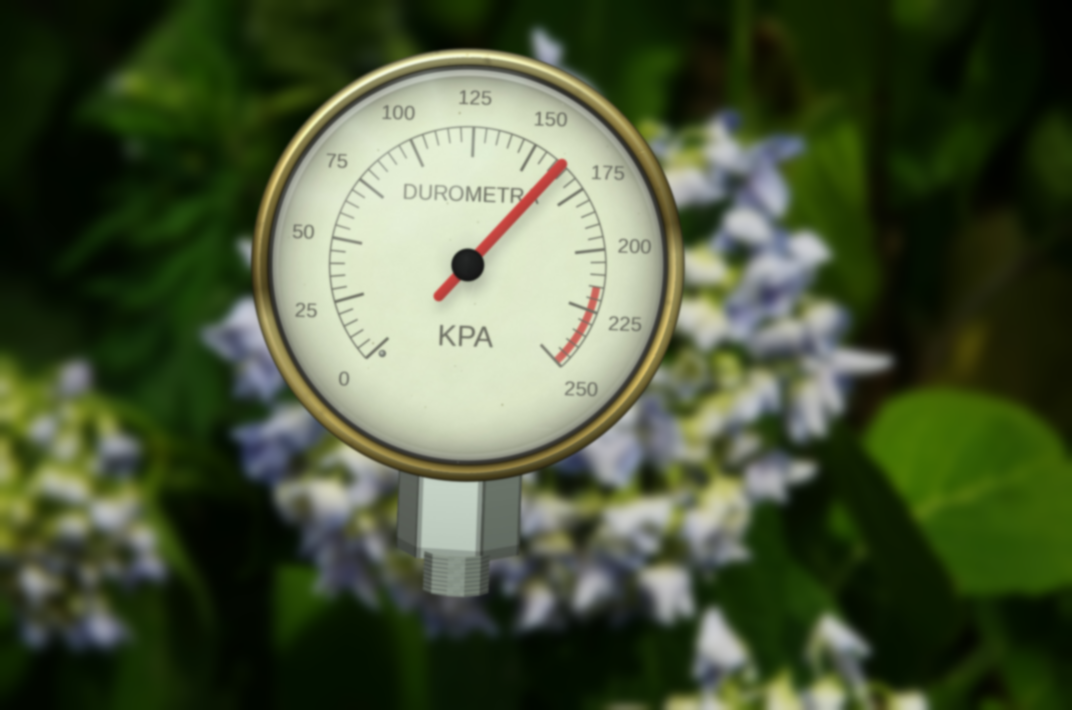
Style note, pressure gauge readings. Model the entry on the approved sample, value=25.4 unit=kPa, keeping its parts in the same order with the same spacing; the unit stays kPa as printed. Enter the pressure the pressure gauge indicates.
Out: value=162.5 unit=kPa
